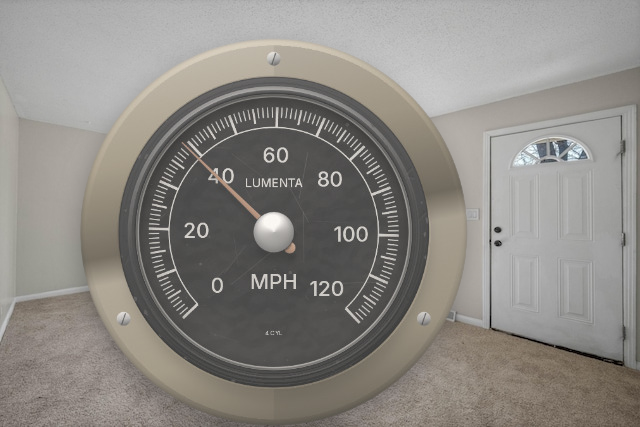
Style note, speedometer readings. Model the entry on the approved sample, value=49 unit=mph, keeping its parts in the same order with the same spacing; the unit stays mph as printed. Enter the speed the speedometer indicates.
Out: value=39 unit=mph
